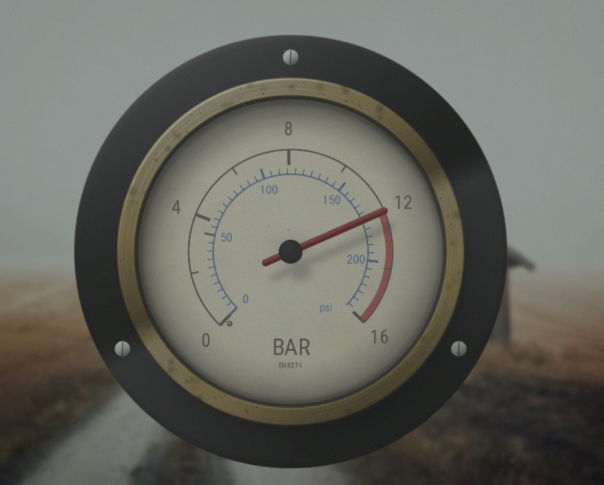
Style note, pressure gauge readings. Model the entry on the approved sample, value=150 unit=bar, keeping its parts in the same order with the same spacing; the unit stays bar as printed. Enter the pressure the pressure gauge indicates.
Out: value=12 unit=bar
